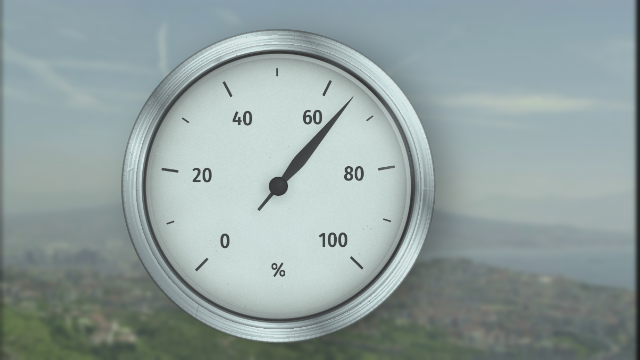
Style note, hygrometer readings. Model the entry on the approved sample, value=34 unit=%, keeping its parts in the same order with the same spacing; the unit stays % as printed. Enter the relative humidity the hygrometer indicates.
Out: value=65 unit=%
